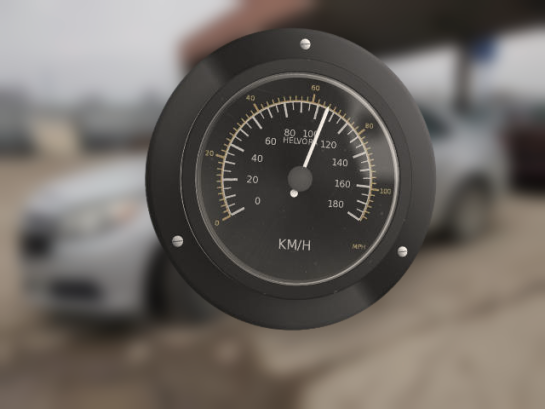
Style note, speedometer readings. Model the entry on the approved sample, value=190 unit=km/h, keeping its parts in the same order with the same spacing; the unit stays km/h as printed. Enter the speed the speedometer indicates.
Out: value=105 unit=km/h
